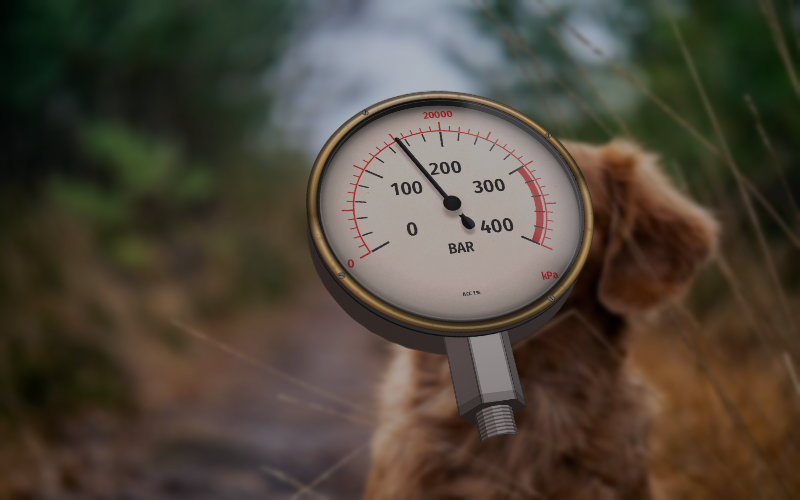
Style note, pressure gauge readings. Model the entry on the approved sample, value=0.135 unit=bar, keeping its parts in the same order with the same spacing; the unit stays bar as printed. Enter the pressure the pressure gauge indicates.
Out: value=150 unit=bar
